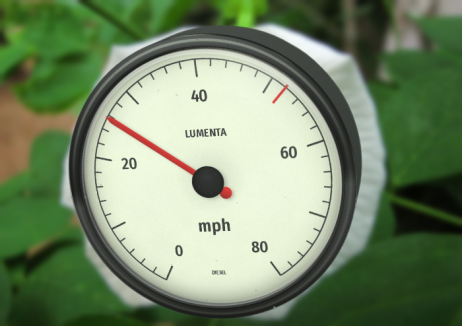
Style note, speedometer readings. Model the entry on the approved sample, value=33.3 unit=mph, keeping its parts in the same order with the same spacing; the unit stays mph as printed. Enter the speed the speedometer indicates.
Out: value=26 unit=mph
